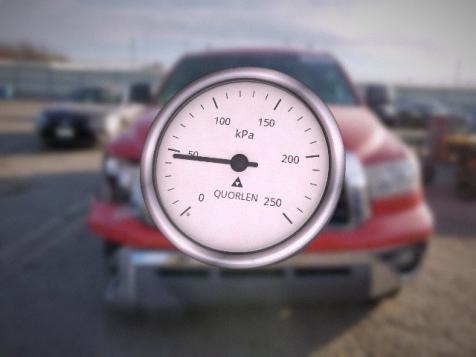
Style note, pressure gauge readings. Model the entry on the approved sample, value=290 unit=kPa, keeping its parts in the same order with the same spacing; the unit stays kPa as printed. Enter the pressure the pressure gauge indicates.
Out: value=45 unit=kPa
